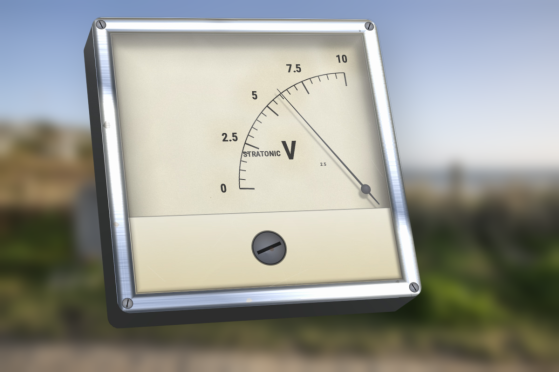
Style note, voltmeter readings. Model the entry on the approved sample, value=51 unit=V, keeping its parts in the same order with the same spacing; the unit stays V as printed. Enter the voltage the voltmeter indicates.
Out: value=6 unit=V
